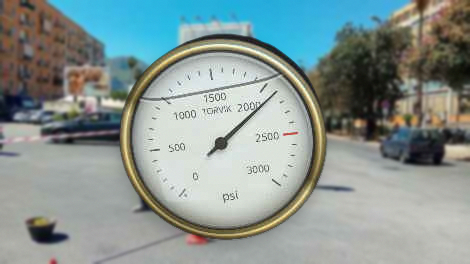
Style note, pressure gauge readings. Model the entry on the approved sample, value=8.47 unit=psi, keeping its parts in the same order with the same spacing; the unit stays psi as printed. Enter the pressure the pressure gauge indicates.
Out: value=2100 unit=psi
